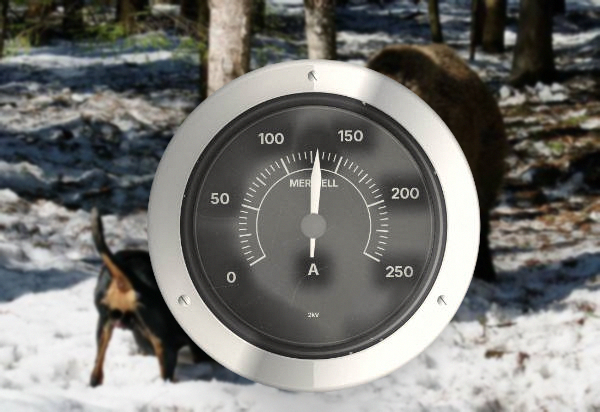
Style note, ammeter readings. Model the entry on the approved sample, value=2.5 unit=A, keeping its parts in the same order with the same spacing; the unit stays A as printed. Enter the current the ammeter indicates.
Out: value=130 unit=A
